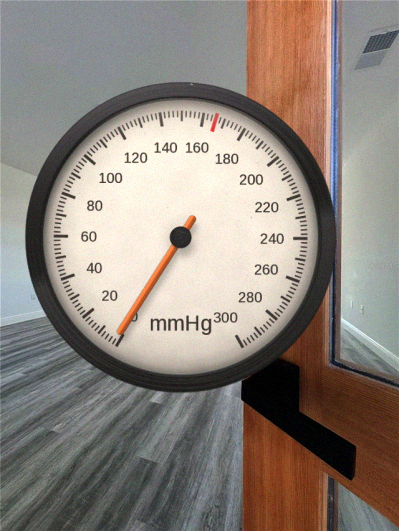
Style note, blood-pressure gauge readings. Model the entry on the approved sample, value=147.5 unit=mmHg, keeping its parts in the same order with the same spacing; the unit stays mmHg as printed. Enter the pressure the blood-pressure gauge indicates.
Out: value=2 unit=mmHg
